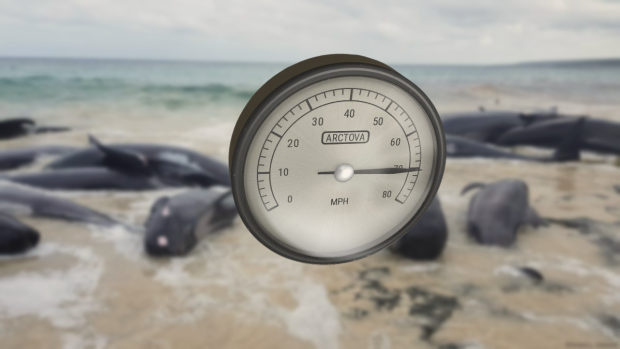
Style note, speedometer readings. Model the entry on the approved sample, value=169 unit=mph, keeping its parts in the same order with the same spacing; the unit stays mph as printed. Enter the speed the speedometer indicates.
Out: value=70 unit=mph
